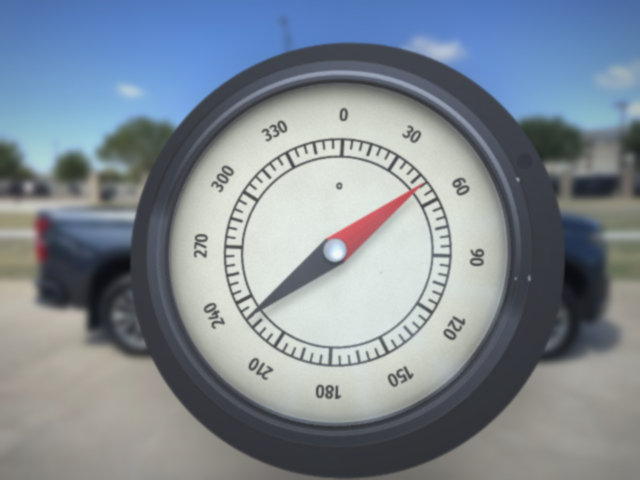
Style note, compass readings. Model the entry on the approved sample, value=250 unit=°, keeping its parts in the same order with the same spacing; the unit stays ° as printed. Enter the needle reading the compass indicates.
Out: value=50 unit=°
